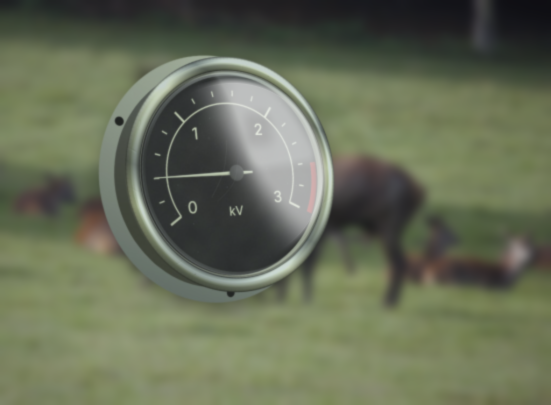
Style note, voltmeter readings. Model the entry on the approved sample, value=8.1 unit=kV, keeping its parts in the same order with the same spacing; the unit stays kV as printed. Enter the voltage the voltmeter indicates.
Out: value=0.4 unit=kV
